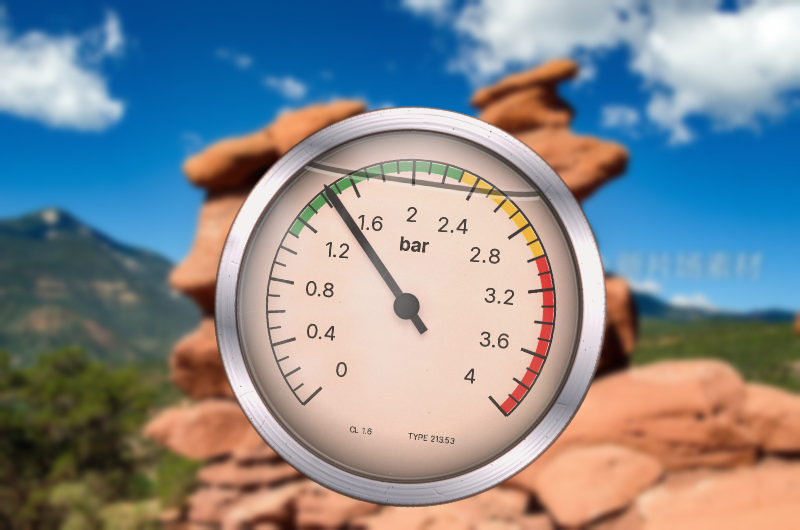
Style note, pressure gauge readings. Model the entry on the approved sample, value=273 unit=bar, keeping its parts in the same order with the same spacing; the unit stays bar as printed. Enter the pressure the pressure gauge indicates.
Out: value=1.45 unit=bar
